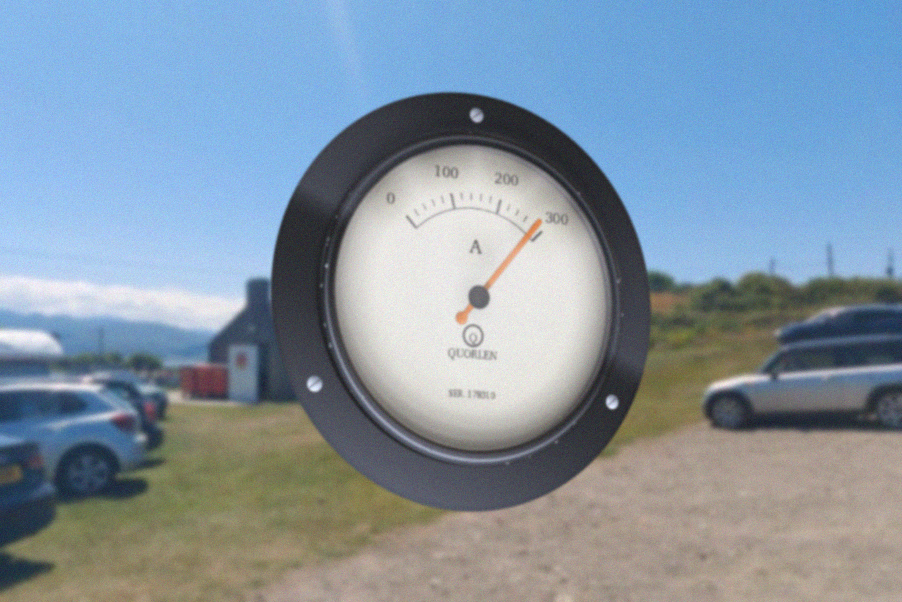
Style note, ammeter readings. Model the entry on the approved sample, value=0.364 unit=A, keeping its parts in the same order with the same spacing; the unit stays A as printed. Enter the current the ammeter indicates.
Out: value=280 unit=A
